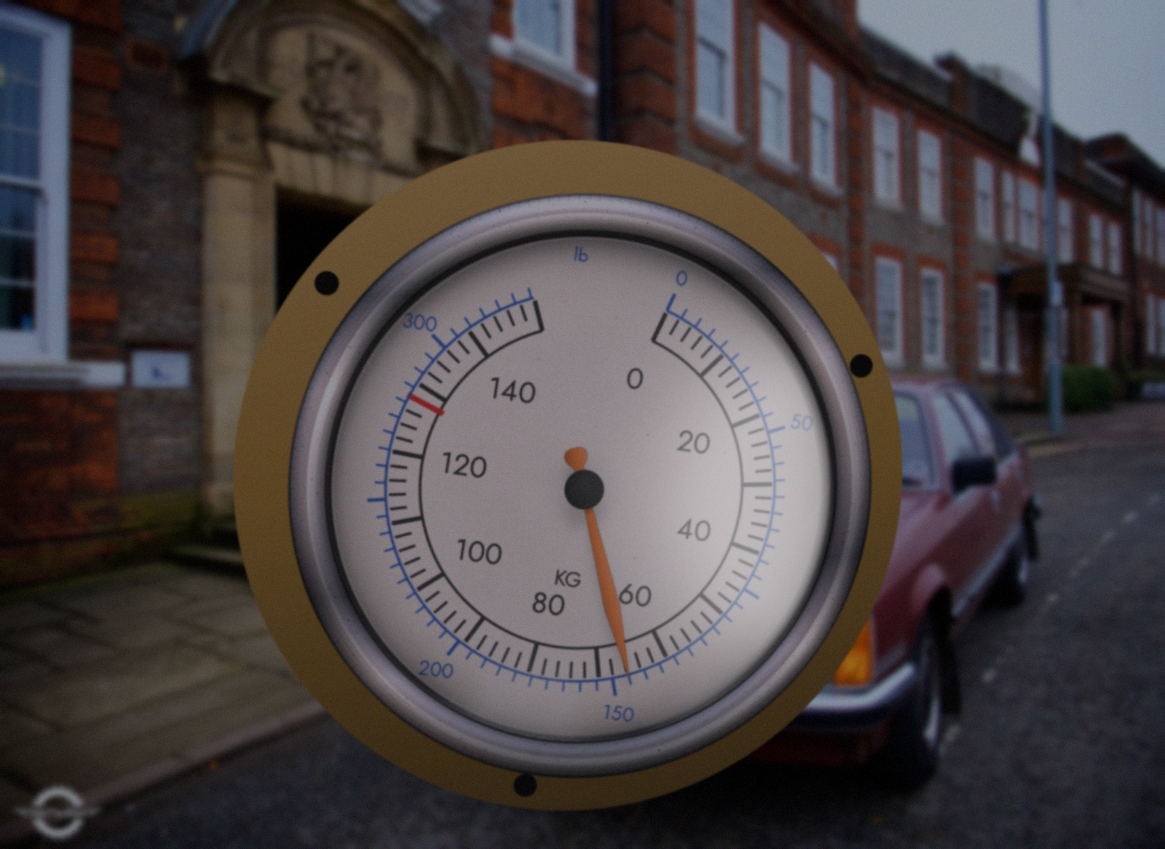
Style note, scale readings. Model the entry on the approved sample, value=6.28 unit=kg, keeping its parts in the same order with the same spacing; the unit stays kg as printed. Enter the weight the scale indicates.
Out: value=66 unit=kg
